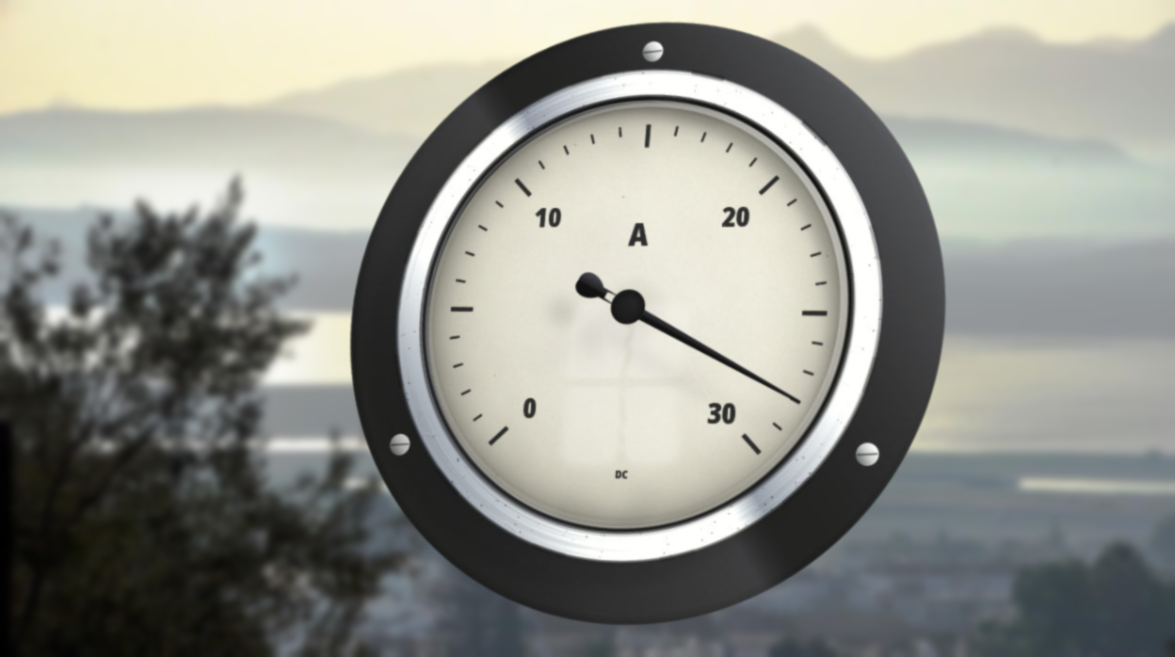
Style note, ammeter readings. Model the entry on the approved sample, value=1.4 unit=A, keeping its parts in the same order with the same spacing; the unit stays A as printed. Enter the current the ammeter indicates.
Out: value=28 unit=A
